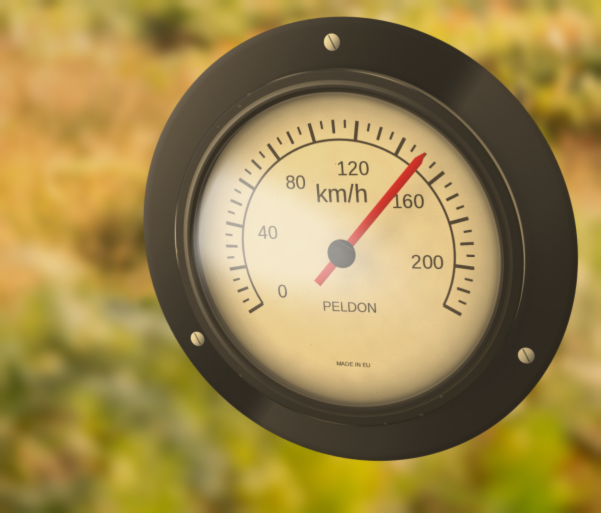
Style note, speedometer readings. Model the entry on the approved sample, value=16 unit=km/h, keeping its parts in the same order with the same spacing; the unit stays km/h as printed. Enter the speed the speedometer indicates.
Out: value=150 unit=km/h
